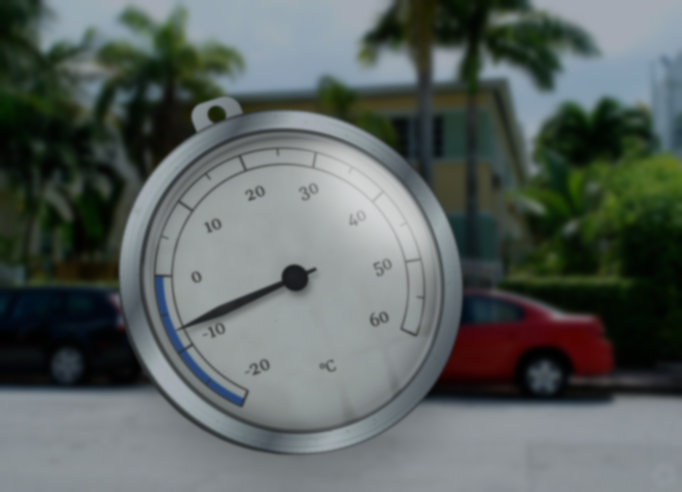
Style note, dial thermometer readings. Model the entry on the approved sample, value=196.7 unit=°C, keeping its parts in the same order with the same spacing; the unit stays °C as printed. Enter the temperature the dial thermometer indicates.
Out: value=-7.5 unit=°C
